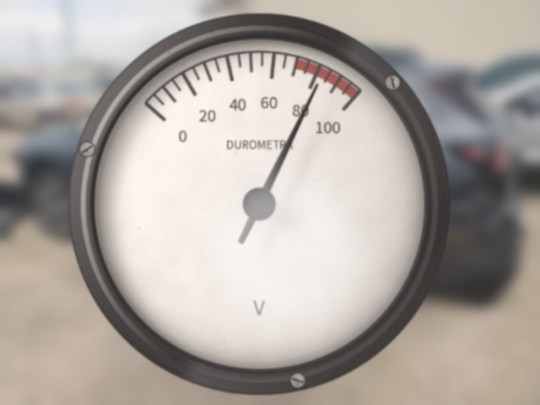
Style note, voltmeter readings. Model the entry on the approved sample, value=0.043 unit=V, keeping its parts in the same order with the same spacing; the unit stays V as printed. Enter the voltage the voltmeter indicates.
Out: value=82.5 unit=V
